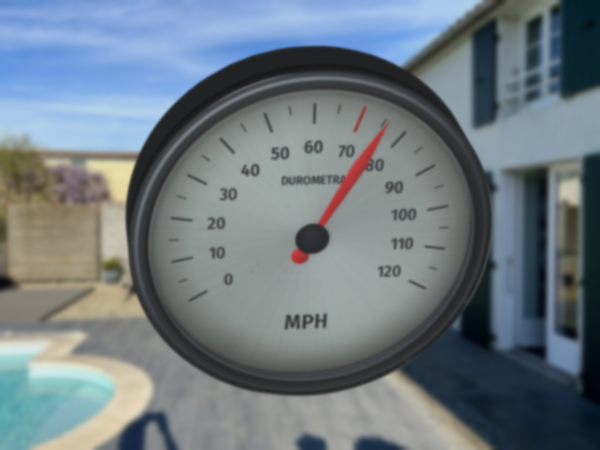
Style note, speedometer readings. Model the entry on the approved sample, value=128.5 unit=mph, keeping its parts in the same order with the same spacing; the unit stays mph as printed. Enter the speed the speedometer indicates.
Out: value=75 unit=mph
